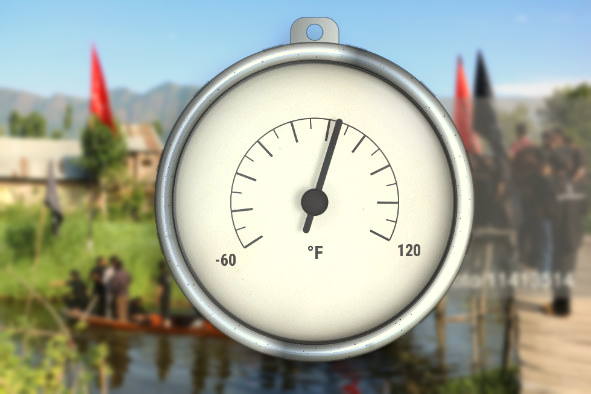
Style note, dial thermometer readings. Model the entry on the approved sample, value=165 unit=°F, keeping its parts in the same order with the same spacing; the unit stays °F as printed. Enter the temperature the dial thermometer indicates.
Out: value=45 unit=°F
